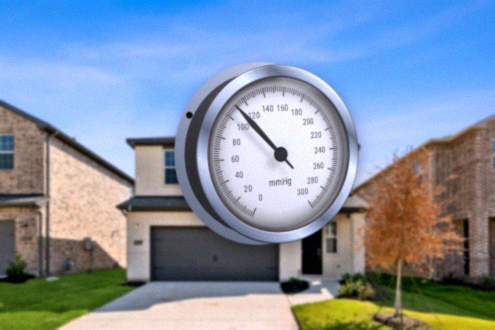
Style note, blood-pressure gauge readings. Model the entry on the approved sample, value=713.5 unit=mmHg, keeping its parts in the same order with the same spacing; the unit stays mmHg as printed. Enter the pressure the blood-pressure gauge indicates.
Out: value=110 unit=mmHg
